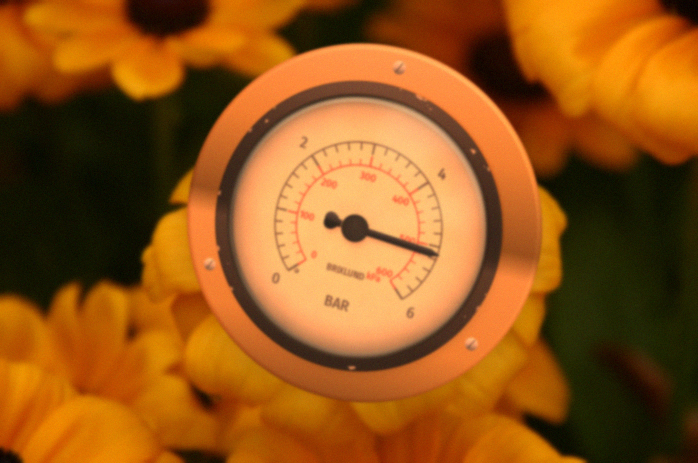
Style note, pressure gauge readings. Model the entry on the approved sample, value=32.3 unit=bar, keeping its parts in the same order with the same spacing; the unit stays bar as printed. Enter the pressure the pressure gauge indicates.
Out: value=5.1 unit=bar
